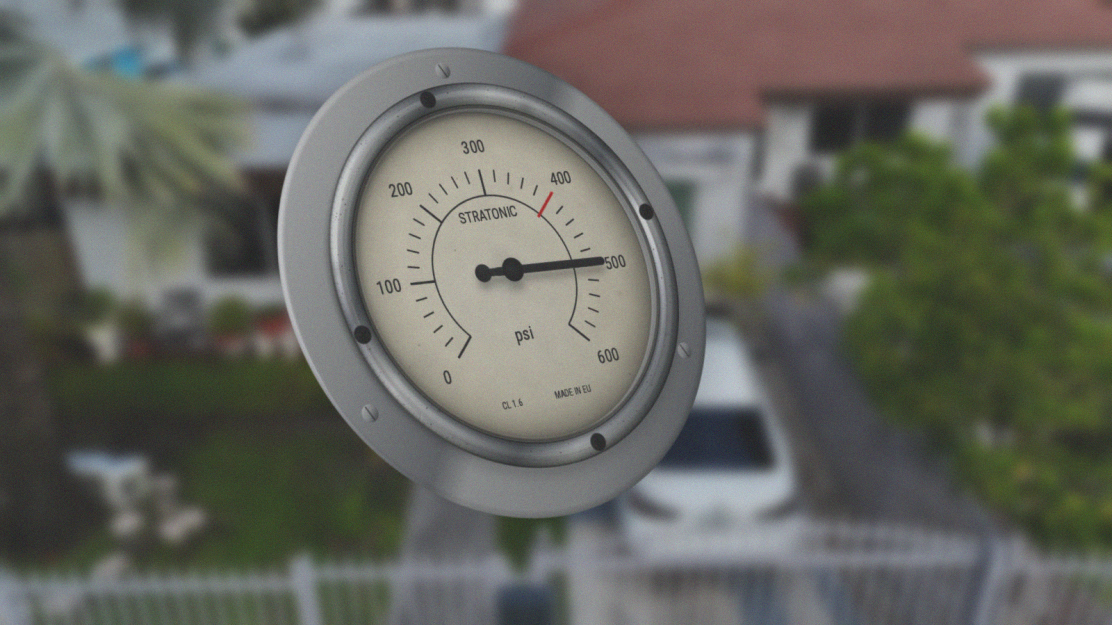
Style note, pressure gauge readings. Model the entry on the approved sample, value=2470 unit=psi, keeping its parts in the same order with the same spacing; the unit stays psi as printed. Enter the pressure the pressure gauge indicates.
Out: value=500 unit=psi
